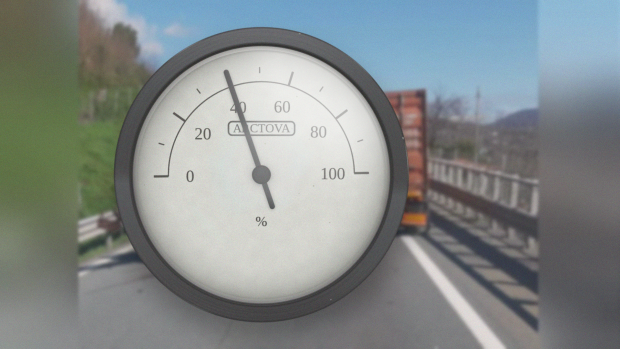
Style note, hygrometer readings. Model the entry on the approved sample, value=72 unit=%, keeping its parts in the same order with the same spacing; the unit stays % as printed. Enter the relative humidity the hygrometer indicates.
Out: value=40 unit=%
